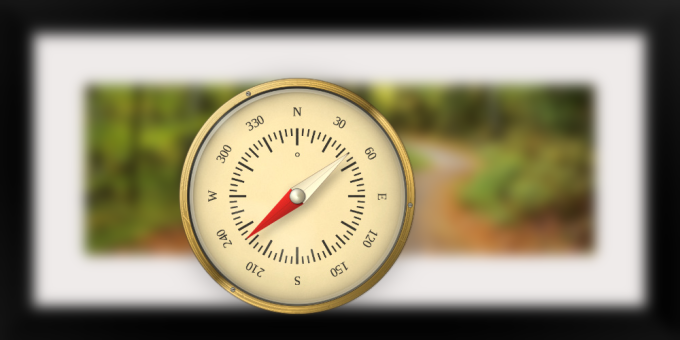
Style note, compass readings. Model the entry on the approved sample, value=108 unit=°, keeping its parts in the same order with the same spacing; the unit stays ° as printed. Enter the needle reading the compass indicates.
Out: value=230 unit=°
